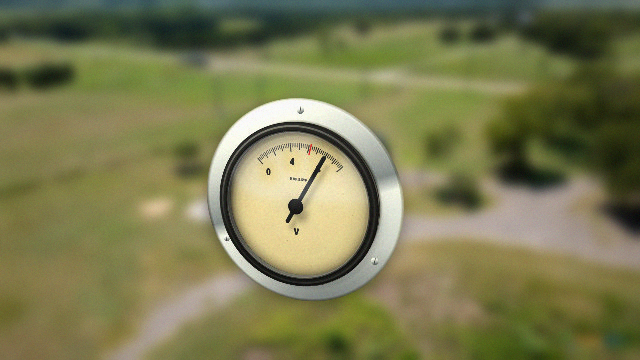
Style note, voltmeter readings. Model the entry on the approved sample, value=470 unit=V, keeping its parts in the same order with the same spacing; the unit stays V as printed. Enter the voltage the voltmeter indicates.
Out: value=8 unit=V
